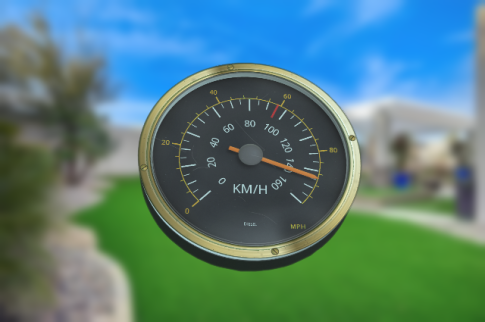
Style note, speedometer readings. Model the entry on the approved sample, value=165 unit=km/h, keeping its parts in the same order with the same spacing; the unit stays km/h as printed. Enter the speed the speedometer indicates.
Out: value=145 unit=km/h
